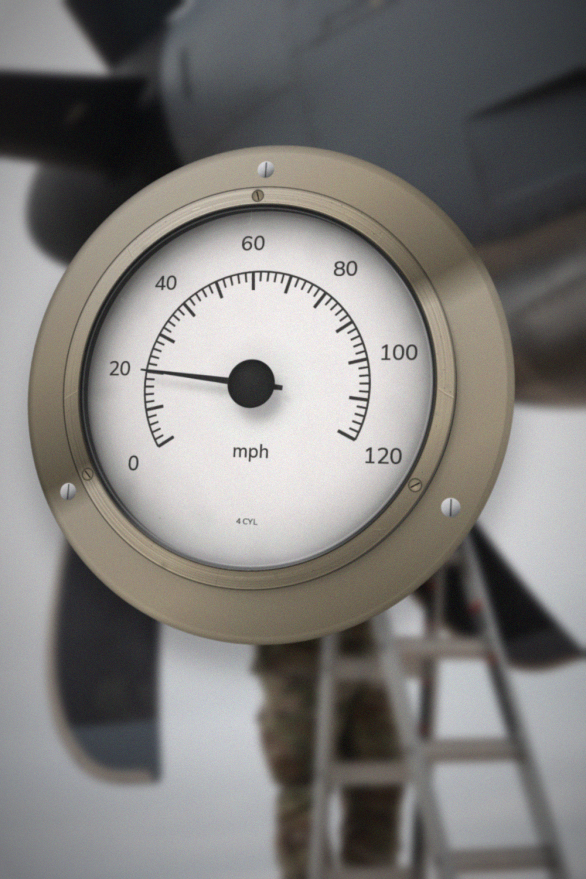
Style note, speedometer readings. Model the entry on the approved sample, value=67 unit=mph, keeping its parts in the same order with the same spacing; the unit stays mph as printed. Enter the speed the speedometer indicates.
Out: value=20 unit=mph
